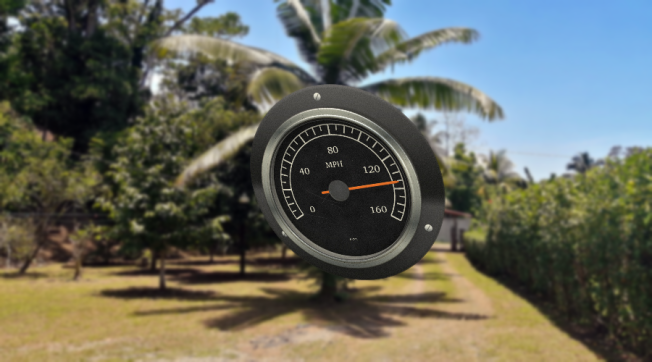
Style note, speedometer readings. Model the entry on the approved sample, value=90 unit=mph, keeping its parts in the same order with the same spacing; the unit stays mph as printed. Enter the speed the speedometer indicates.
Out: value=135 unit=mph
